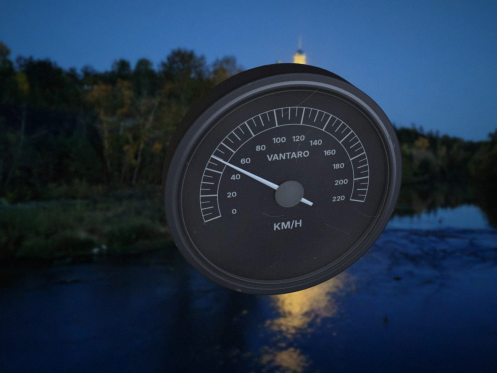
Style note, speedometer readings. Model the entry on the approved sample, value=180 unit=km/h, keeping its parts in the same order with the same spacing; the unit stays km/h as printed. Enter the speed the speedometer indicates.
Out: value=50 unit=km/h
